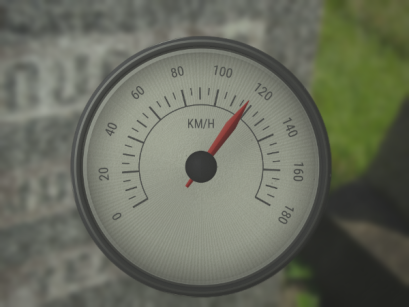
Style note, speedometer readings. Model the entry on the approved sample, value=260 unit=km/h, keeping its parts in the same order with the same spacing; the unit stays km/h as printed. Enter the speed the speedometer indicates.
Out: value=117.5 unit=km/h
